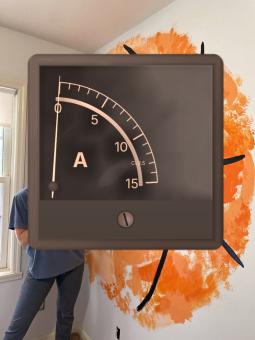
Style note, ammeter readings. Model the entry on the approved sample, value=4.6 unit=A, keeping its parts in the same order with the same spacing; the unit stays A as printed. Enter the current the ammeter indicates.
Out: value=0 unit=A
